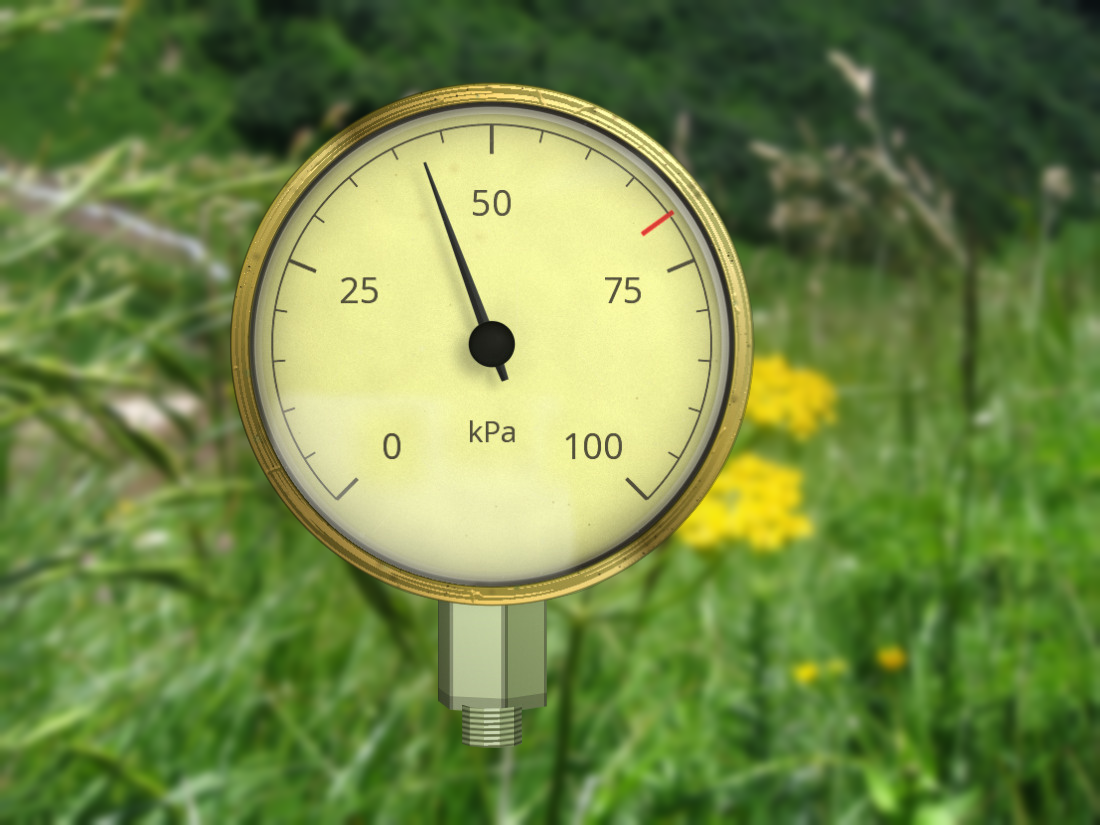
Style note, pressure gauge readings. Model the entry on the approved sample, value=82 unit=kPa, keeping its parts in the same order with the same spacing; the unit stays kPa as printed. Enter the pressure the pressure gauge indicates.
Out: value=42.5 unit=kPa
